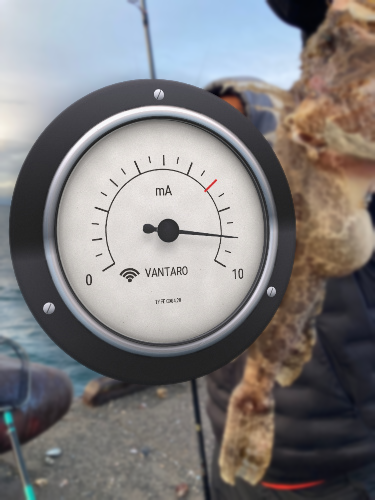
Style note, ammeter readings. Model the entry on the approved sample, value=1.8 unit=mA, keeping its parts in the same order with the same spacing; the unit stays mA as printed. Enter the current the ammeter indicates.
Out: value=9 unit=mA
